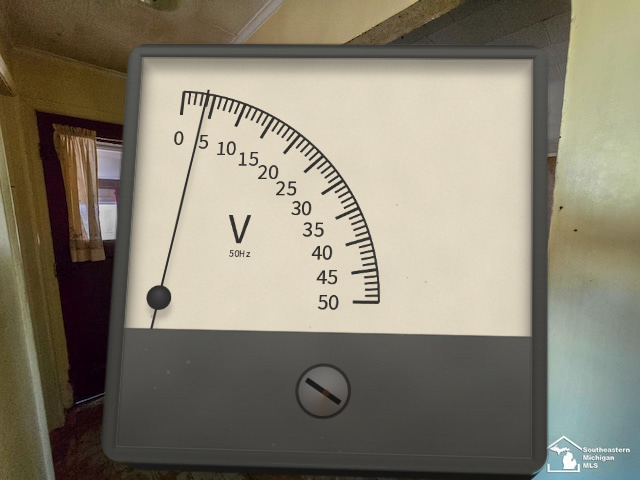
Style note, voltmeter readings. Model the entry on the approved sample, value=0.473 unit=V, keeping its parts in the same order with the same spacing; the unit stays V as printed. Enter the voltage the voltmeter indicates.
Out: value=4 unit=V
